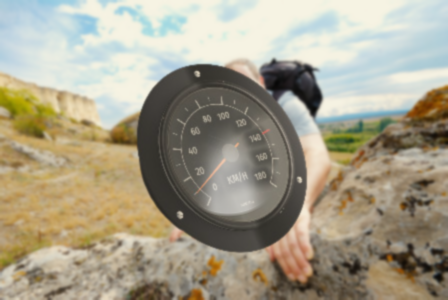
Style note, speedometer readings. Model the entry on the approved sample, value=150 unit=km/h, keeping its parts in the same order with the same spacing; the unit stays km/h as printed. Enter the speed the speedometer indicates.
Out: value=10 unit=km/h
